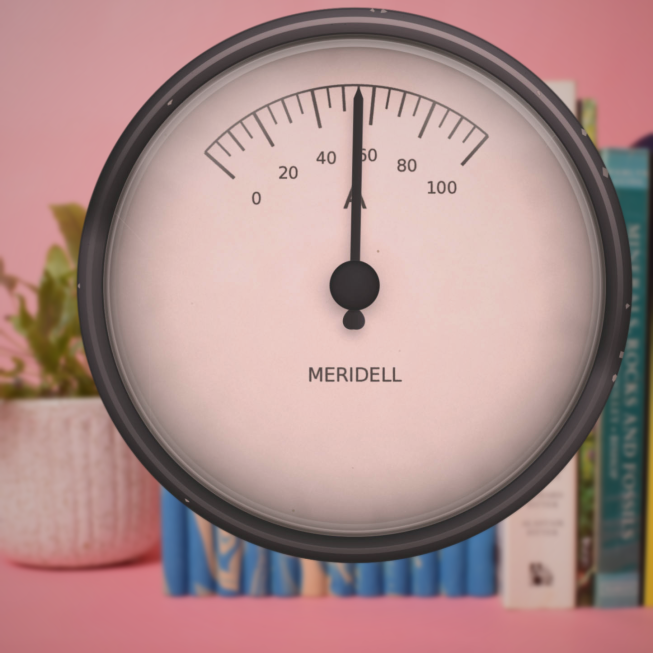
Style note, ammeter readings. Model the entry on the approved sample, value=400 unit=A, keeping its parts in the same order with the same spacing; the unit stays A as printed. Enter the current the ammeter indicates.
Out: value=55 unit=A
